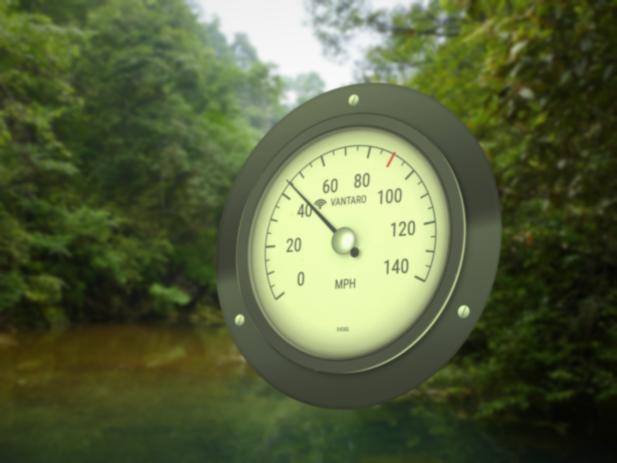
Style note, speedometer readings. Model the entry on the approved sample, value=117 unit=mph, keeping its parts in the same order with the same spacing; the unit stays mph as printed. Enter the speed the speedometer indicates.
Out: value=45 unit=mph
